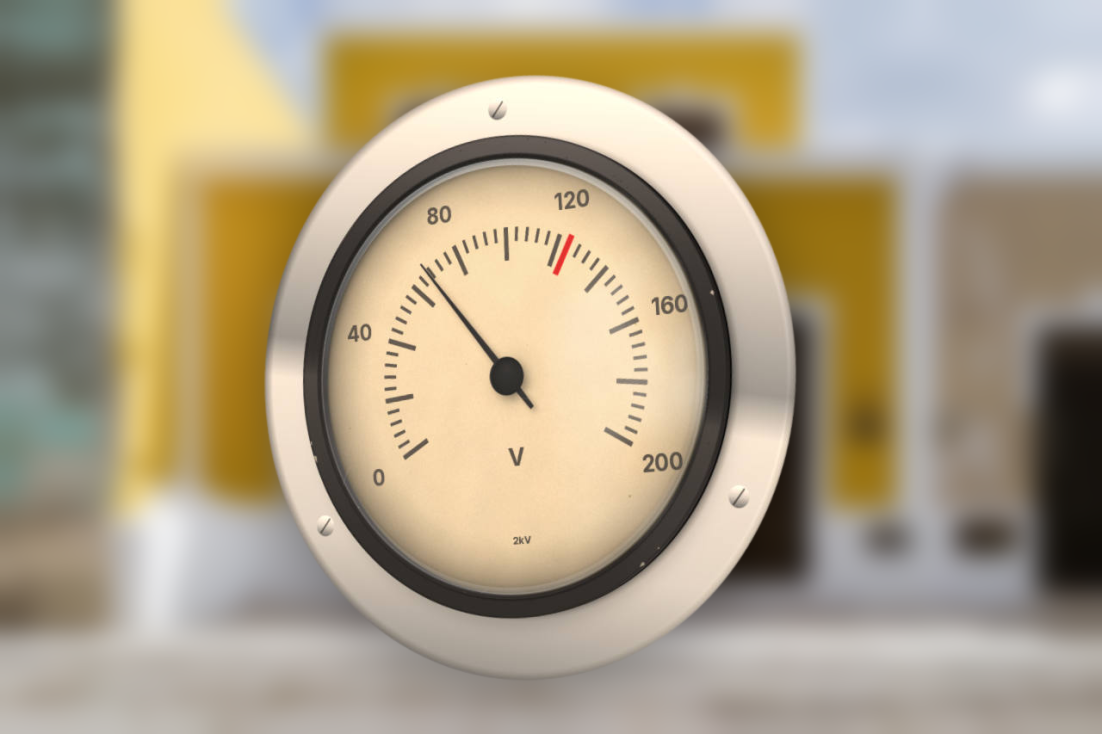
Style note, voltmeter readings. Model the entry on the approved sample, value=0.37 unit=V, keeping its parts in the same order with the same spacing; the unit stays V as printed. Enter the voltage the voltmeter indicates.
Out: value=68 unit=V
